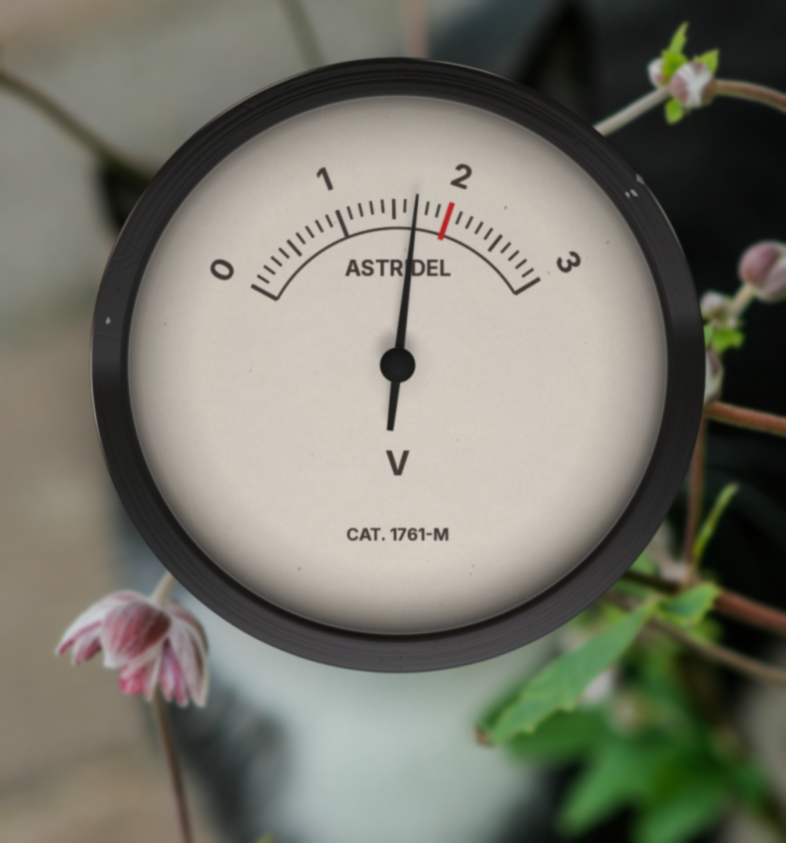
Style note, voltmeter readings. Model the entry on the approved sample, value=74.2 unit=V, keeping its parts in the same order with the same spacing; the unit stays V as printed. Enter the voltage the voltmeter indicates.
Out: value=1.7 unit=V
